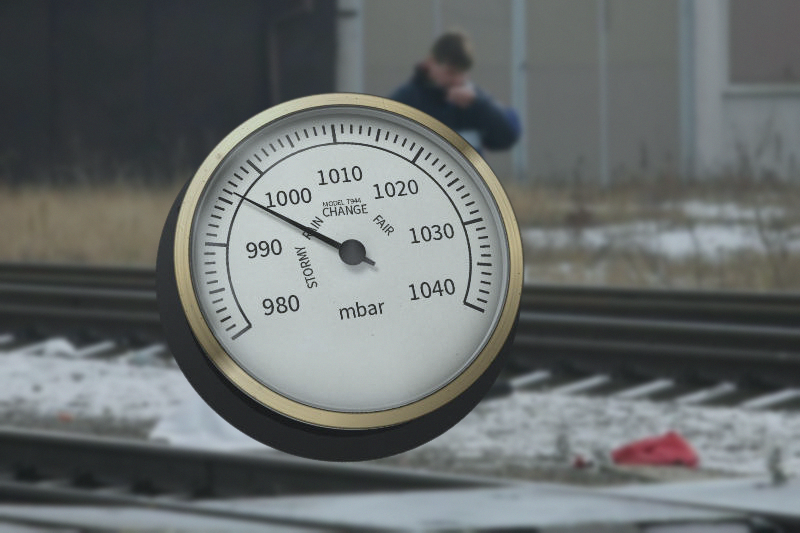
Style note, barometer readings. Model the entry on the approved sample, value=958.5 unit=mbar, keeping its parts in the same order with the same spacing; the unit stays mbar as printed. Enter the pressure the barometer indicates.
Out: value=996 unit=mbar
